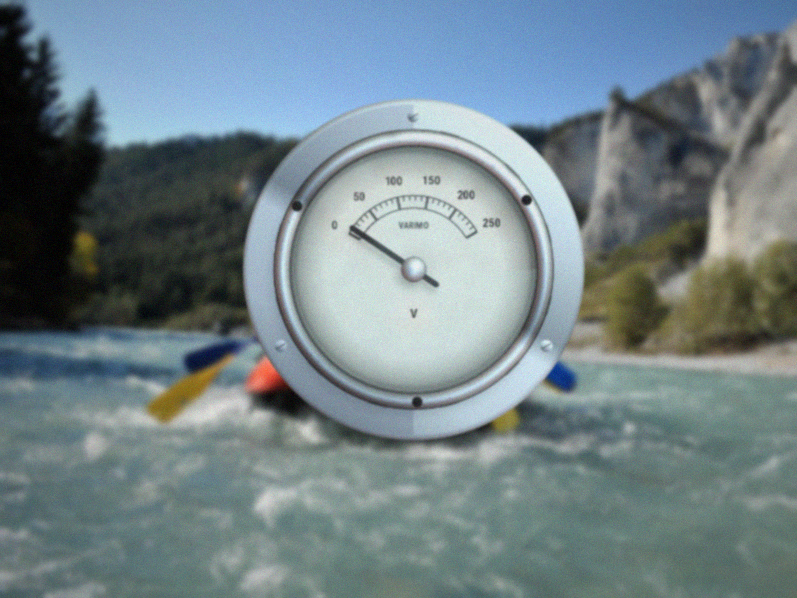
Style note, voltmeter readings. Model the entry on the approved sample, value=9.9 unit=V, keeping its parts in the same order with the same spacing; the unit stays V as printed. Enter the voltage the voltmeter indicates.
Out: value=10 unit=V
